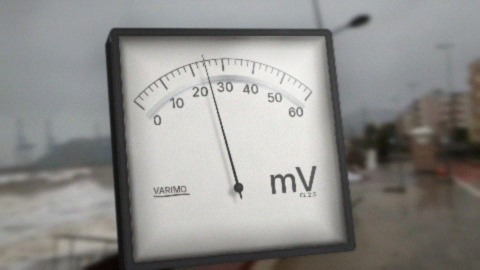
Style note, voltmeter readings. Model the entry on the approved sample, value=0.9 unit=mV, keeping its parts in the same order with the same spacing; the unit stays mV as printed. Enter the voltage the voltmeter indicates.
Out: value=24 unit=mV
